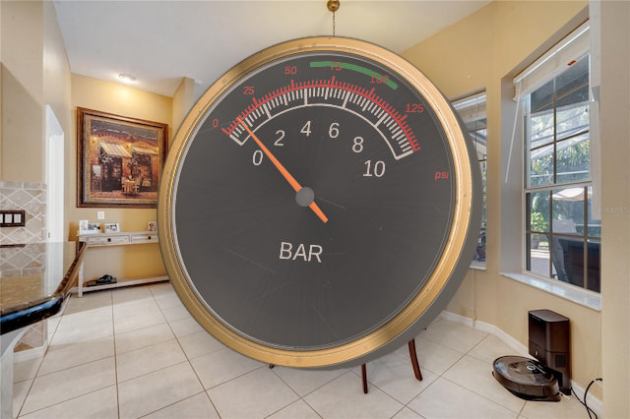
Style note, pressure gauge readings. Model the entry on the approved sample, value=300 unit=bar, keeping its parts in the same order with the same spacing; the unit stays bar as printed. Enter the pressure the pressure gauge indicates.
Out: value=0.8 unit=bar
